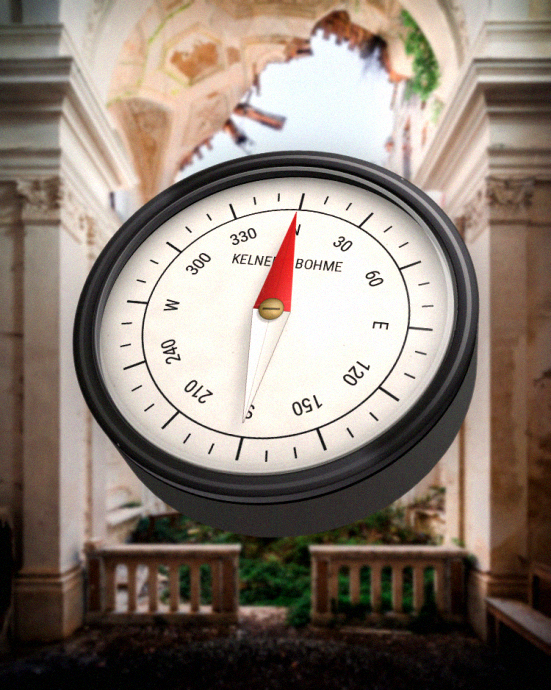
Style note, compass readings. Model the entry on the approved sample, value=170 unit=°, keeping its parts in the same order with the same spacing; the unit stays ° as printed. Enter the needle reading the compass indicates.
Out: value=0 unit=°
